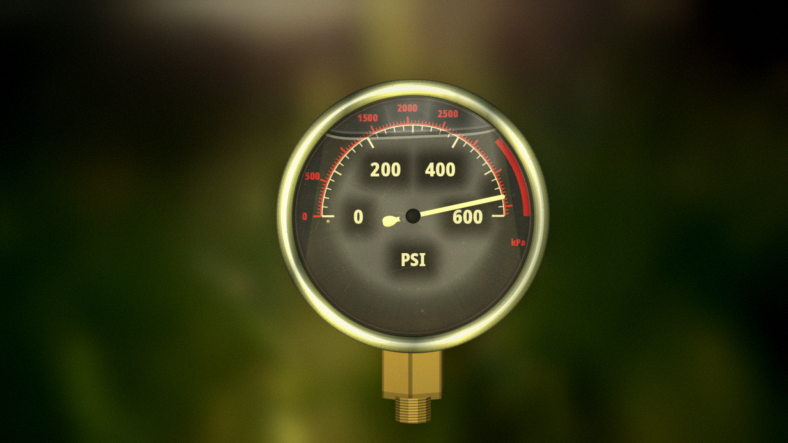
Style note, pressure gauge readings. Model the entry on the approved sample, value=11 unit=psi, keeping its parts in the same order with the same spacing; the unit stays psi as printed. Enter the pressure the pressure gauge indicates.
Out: value=560 unit=psi
